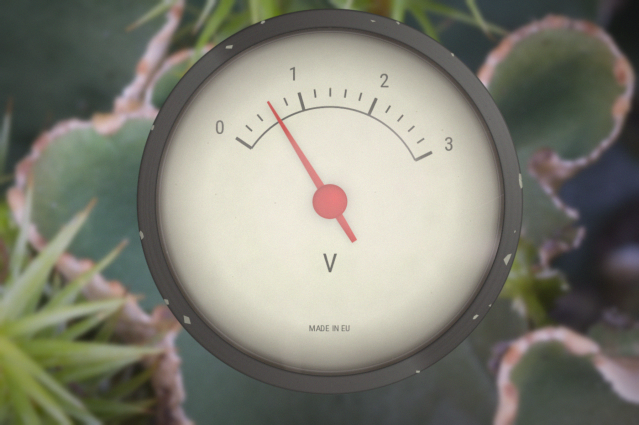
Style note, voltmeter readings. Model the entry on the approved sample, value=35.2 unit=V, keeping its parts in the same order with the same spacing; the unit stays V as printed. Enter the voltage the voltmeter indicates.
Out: value=0.6 unit=V
